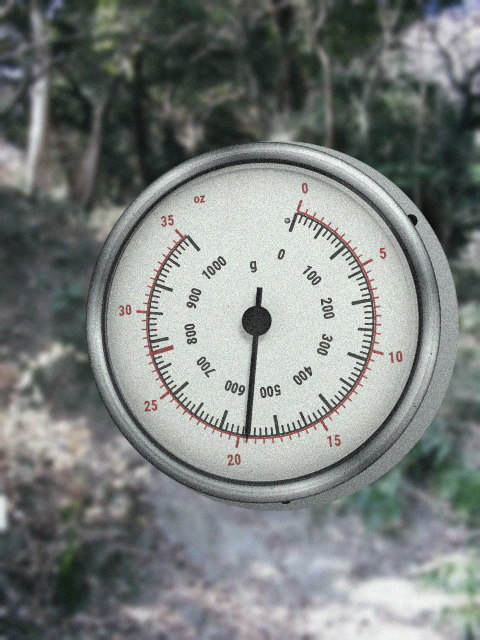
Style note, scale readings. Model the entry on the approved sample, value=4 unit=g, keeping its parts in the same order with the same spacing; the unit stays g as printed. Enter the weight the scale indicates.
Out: value=550 unit=g
